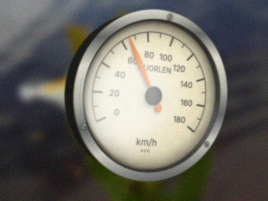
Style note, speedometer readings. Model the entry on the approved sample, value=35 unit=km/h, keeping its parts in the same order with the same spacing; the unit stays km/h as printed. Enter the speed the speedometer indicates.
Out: value=65 unit=km/h
